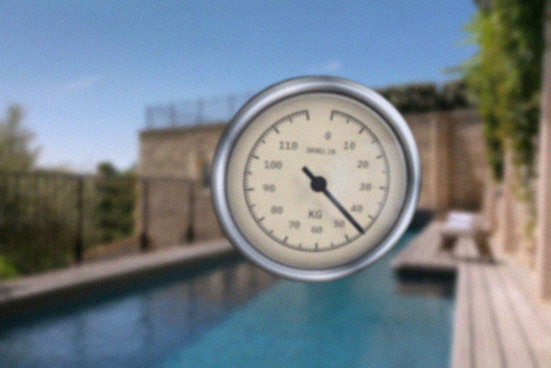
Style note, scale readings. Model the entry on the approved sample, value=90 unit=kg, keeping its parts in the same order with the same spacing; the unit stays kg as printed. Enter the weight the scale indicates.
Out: value=45 unit=kg
